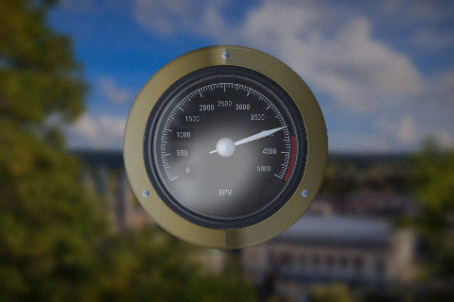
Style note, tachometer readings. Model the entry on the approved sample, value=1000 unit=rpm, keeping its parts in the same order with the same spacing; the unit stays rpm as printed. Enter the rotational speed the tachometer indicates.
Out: value=4000 unit=rpm
